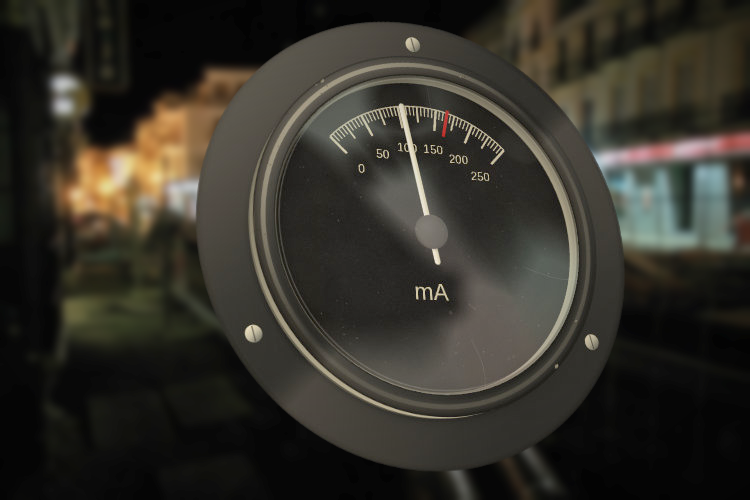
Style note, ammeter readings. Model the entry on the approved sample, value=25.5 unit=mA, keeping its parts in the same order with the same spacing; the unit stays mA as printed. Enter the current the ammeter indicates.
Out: value=100 unit=mA
